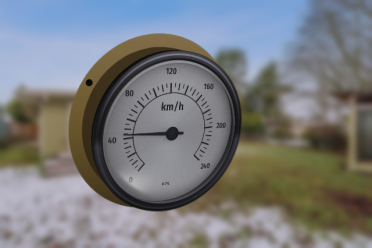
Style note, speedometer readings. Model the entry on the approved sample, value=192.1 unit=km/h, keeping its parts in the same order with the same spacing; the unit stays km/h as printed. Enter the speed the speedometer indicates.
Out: value=45 unit=km/h
